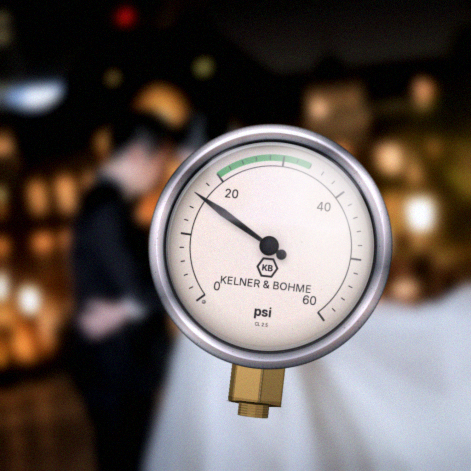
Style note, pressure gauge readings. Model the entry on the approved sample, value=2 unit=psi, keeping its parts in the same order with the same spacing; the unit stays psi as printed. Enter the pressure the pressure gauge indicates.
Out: value=16 unit=psi
